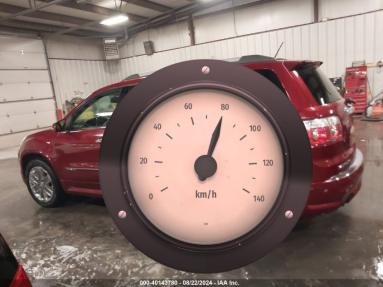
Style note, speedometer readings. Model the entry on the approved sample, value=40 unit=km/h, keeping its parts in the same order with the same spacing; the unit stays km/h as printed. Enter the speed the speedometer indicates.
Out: value=80 unit=km/h
